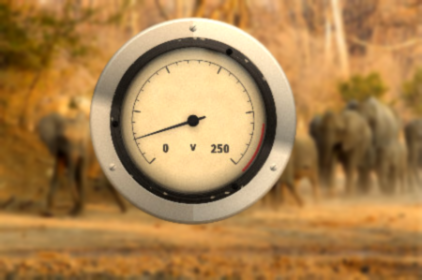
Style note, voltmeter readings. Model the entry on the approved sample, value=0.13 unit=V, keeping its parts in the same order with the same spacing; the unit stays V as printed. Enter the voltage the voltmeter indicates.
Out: value=25 unit=V
